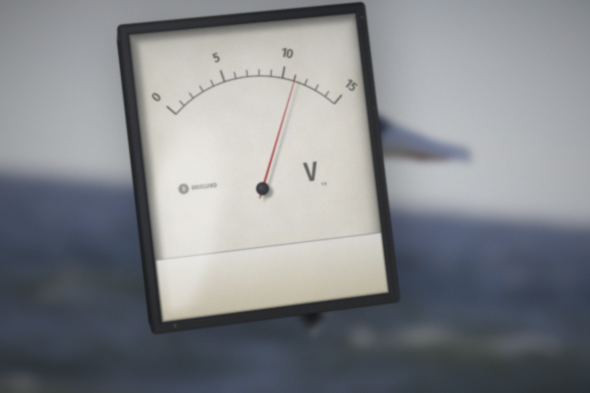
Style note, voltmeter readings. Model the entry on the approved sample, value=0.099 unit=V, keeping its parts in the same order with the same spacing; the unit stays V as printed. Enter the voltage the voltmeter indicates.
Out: value=11 unit=V
